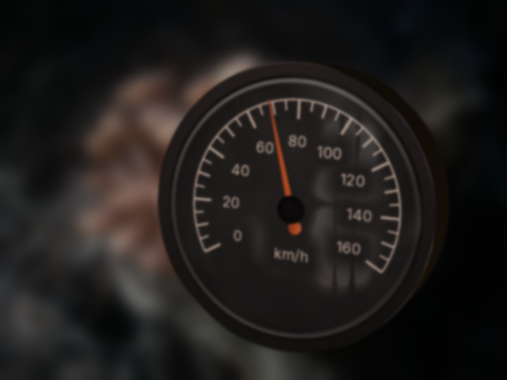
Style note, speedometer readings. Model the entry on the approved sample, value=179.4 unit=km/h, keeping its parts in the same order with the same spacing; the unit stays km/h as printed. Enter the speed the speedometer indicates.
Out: value=70 unit=km/h
